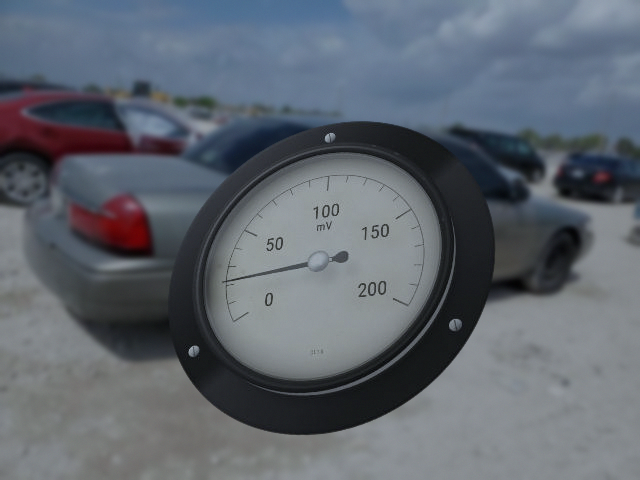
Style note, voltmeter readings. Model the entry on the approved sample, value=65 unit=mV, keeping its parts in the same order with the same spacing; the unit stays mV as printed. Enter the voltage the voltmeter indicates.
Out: value=20 unit=mV
